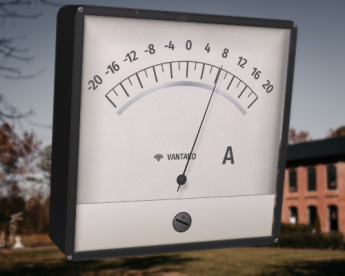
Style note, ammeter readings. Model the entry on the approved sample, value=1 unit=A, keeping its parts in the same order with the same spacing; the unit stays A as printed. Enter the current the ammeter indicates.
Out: value=8 unit=A
